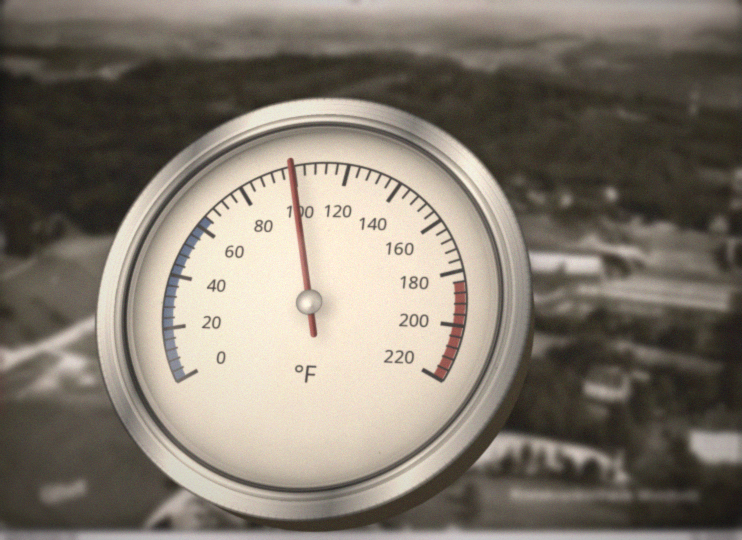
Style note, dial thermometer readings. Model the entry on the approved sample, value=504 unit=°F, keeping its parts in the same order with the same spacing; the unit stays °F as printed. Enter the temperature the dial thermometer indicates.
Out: value=100 unit=°F
